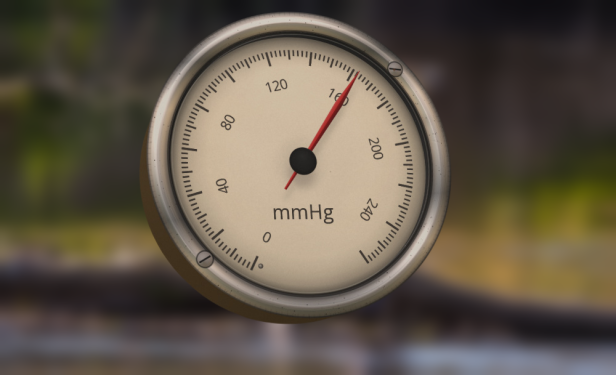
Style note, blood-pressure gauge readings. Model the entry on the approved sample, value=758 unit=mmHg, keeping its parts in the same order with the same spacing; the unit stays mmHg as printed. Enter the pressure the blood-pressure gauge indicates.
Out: value=162 unit=mmHg
